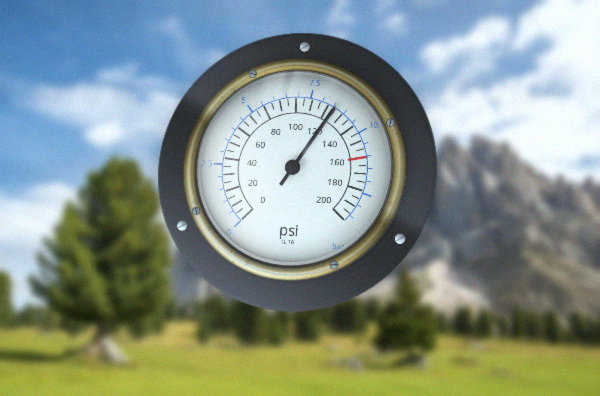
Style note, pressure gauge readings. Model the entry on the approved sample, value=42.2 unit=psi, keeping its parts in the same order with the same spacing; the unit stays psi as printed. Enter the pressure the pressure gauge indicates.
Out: value=125 unit=psi
